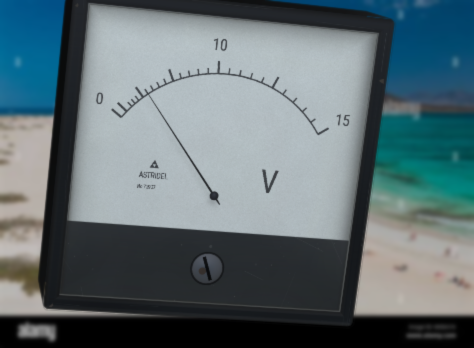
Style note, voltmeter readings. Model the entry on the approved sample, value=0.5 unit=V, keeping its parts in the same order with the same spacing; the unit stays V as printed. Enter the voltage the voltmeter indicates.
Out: value=5.5 unit=V
